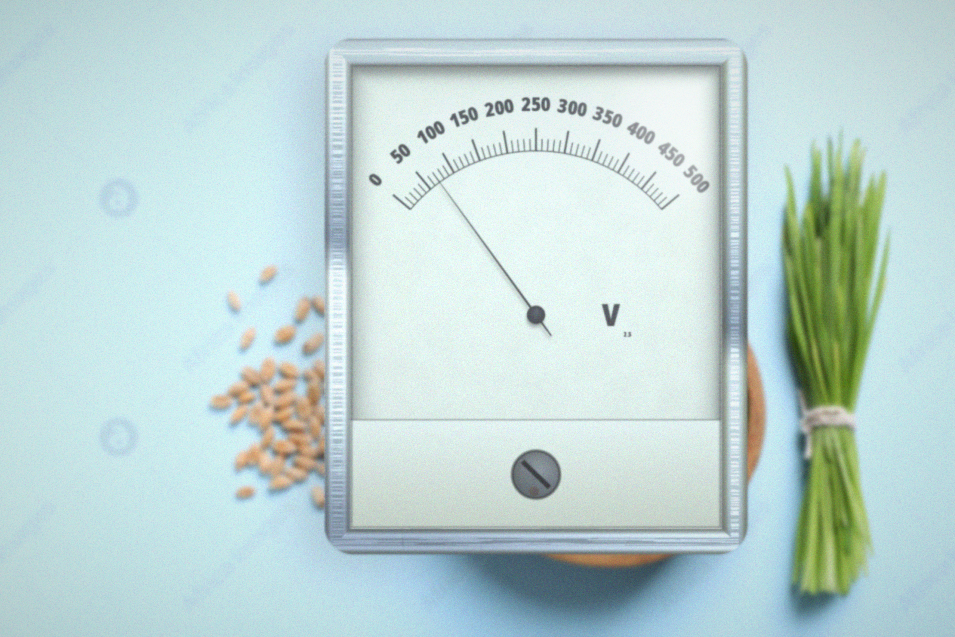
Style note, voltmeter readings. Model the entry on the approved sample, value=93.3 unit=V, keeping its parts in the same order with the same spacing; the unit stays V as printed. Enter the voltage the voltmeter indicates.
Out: value=70 unit=V
